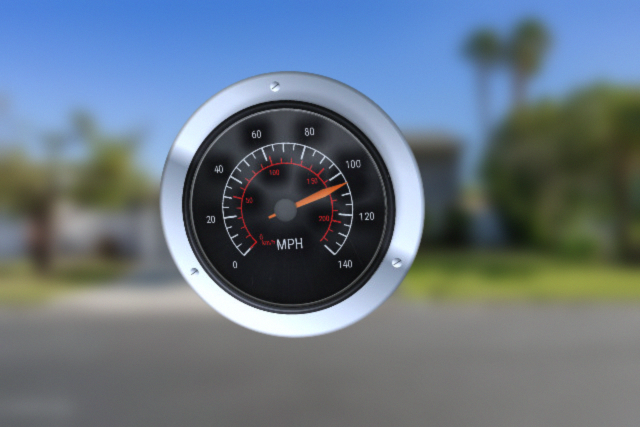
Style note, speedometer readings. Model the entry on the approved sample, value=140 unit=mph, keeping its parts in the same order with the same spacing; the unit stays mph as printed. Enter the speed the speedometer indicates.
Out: value=105 unit=mph
